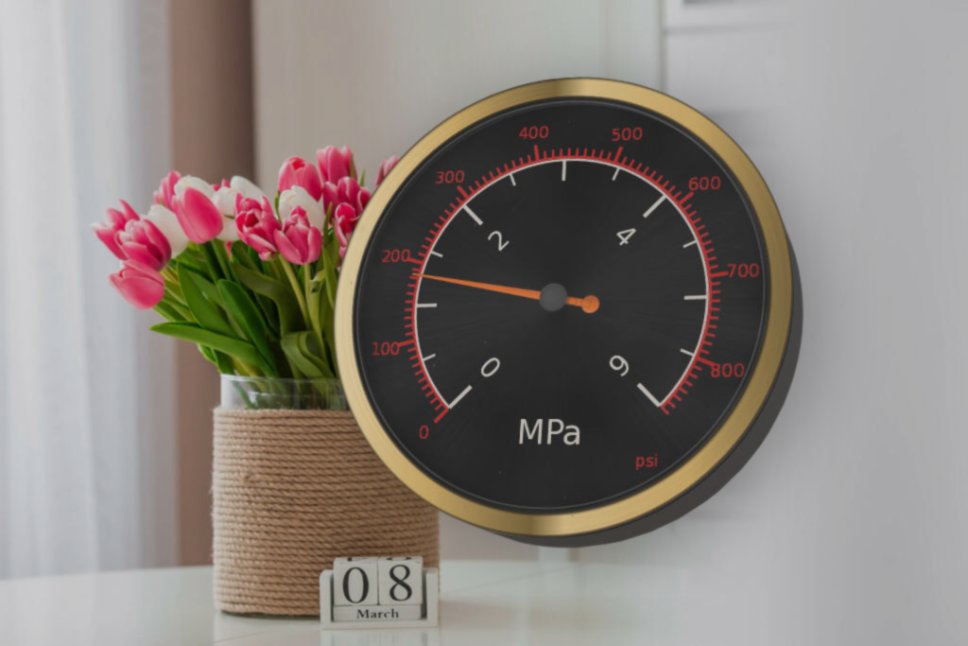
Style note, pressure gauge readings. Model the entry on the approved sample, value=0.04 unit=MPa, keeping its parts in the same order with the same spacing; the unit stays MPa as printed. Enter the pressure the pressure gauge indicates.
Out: value=1.25 unit=MPa
